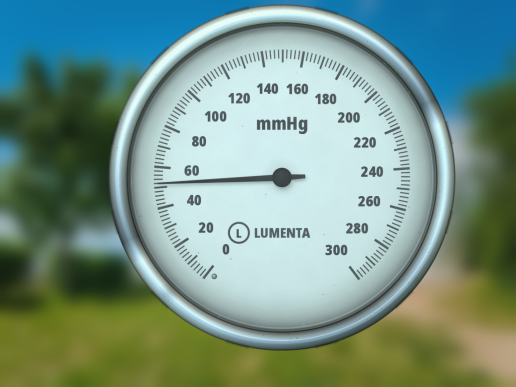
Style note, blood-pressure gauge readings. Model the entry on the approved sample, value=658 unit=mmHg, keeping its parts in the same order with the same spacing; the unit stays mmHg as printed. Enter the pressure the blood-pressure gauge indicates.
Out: value=52 unit=mmHg
